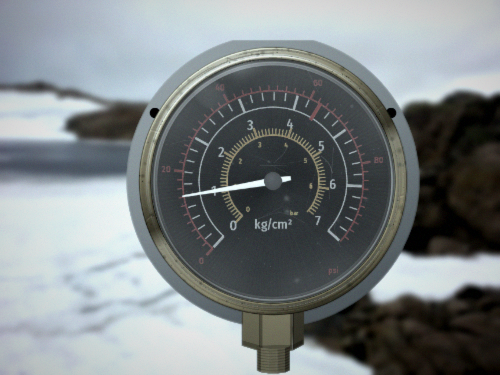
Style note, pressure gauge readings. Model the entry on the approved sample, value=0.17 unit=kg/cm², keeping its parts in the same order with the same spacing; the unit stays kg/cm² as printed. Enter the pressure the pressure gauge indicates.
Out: value=1 unit=kg/cm²
